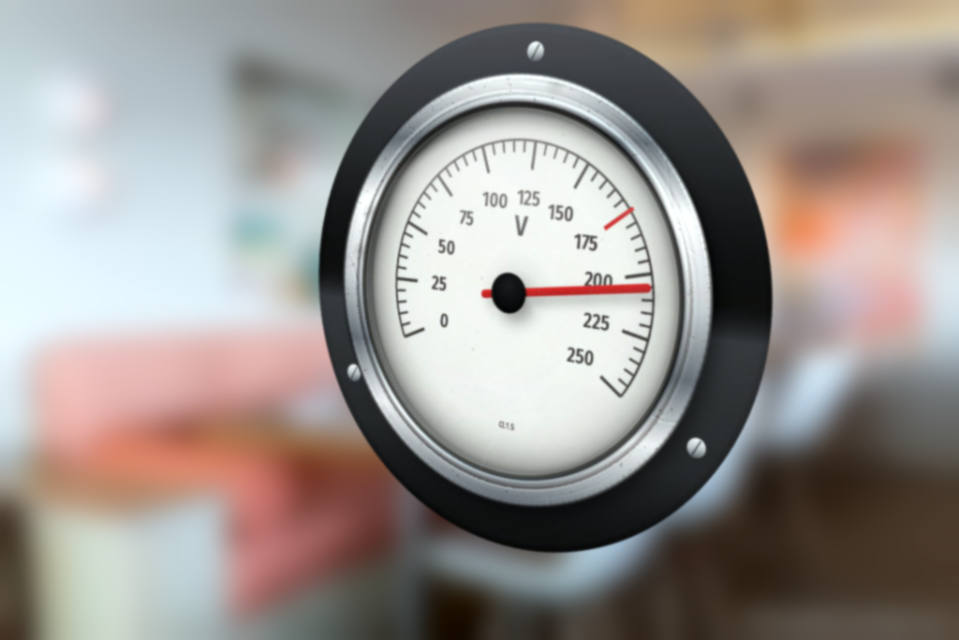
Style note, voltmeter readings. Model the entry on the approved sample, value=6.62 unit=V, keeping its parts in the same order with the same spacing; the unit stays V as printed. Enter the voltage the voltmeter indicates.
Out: value=205 unit=V
